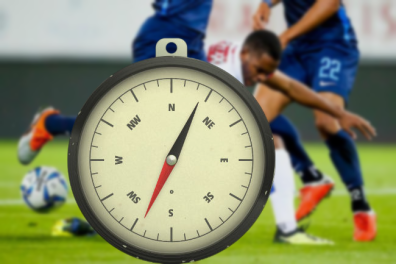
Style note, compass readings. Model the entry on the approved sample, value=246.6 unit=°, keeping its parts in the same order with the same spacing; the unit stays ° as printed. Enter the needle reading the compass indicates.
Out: value=205 unit=°
